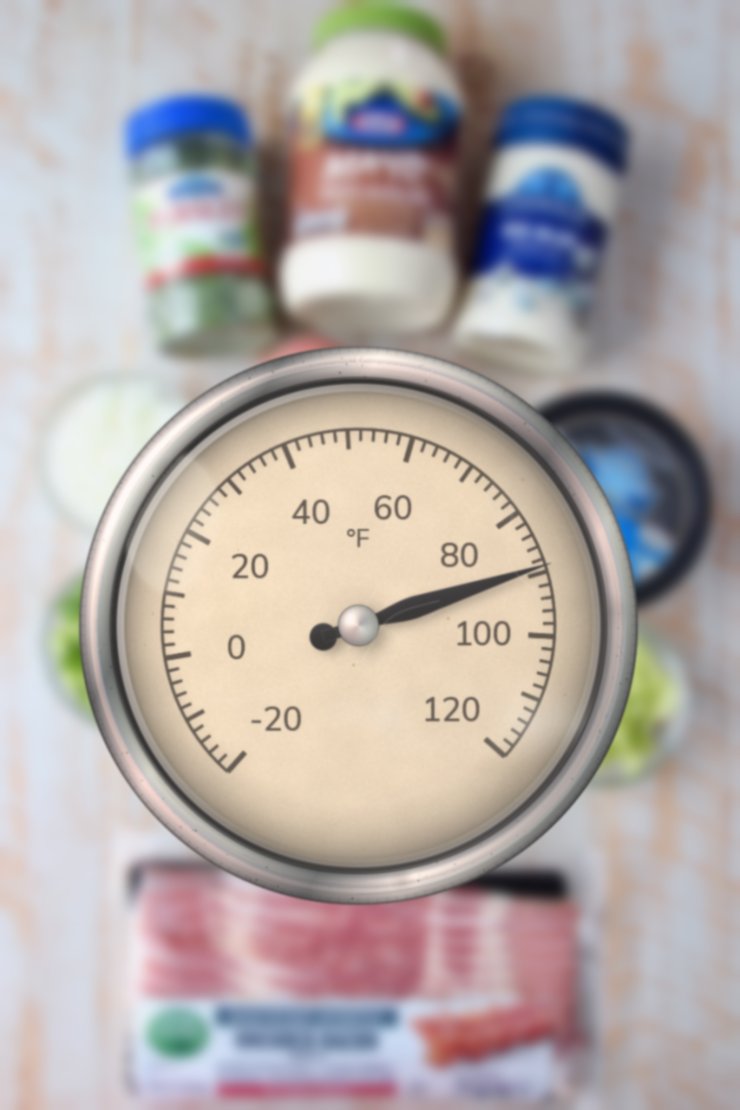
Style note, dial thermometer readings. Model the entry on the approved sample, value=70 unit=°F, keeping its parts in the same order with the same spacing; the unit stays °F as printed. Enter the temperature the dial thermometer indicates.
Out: value=89 unit=°F
